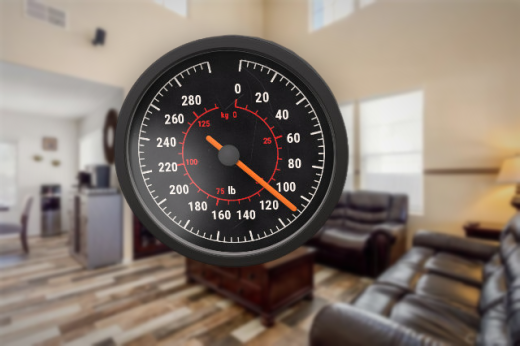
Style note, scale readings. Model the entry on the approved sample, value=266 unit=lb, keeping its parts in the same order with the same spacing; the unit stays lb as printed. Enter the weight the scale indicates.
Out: value=108 unit=lb
